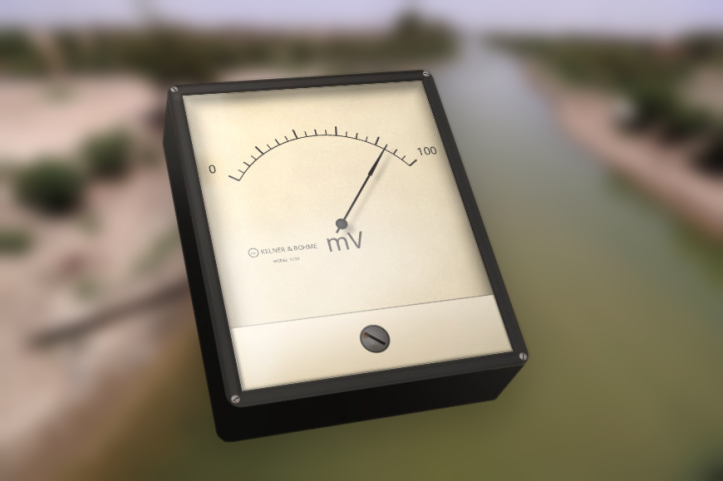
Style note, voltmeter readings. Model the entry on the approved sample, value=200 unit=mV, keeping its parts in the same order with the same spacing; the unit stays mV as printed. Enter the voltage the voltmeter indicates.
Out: value=85 unit=mV
